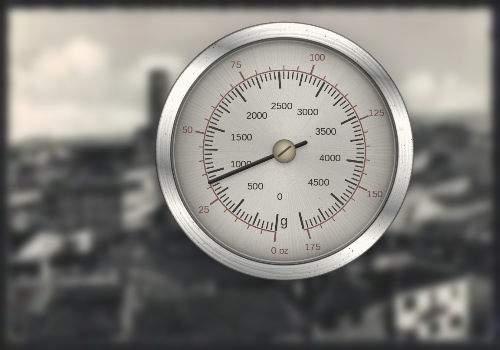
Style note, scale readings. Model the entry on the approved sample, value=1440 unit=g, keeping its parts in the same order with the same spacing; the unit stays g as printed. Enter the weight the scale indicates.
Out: value=900 unit=g
